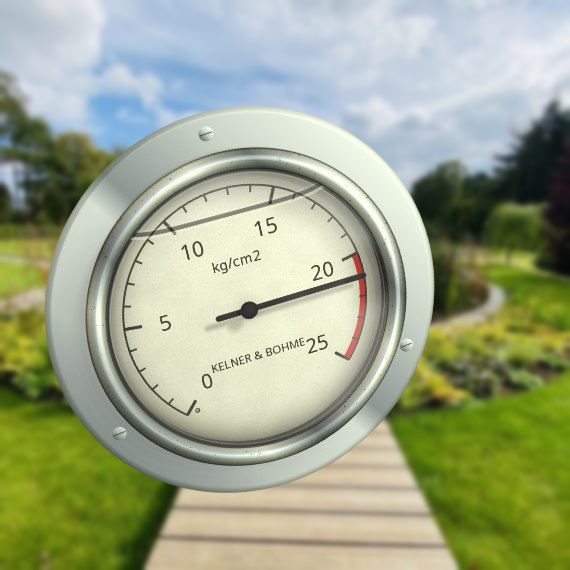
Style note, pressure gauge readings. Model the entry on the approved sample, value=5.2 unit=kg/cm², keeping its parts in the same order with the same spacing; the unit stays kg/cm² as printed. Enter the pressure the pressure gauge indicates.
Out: value=21 unit=kg/cm²
